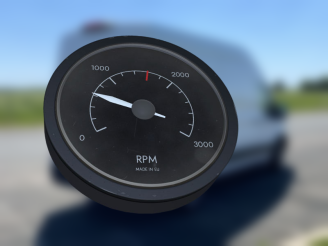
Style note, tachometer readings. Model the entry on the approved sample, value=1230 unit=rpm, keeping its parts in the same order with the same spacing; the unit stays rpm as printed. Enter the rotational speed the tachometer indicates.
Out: value=600 unit=rpm
